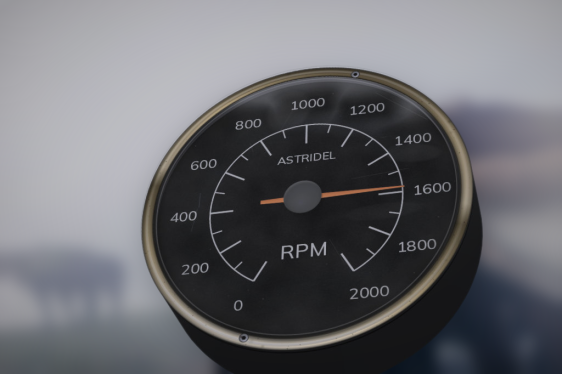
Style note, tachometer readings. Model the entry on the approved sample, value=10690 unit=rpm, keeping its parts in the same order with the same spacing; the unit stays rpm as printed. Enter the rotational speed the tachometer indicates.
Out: value=1600 unit=rpm
